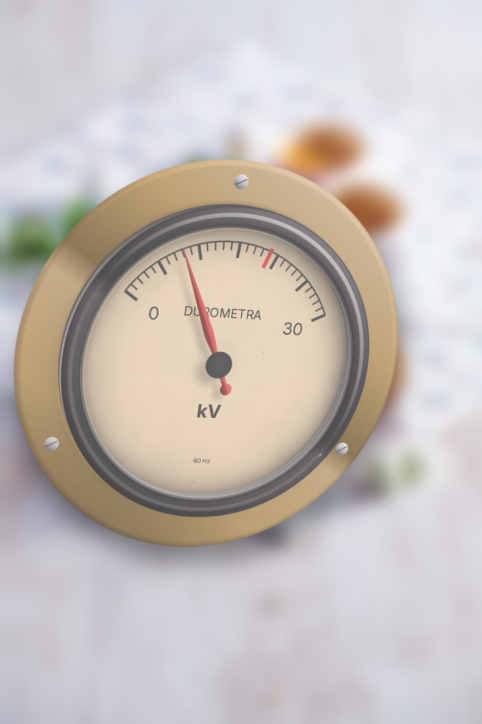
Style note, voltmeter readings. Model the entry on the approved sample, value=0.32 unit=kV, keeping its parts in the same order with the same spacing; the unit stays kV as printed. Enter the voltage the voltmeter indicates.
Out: value=8 unit=kV
